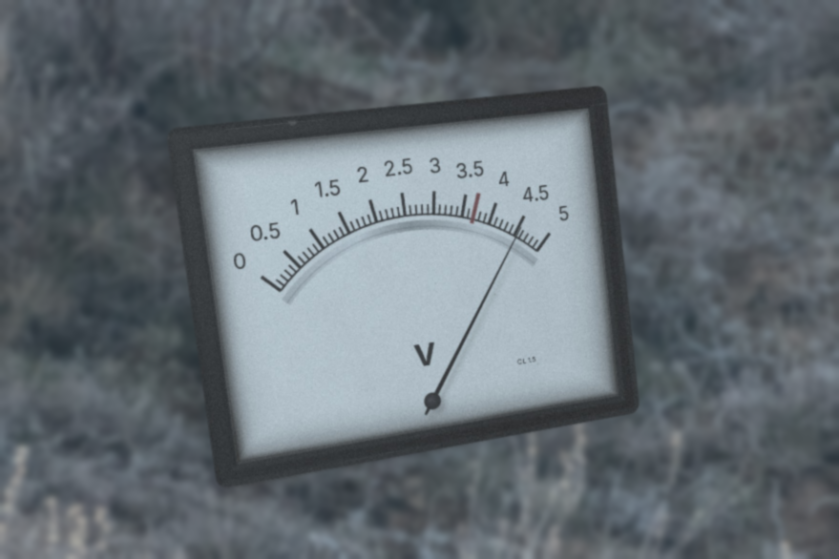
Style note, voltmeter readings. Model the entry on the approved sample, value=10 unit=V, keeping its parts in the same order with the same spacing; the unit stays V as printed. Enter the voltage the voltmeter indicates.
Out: value=4.5 unit=V
